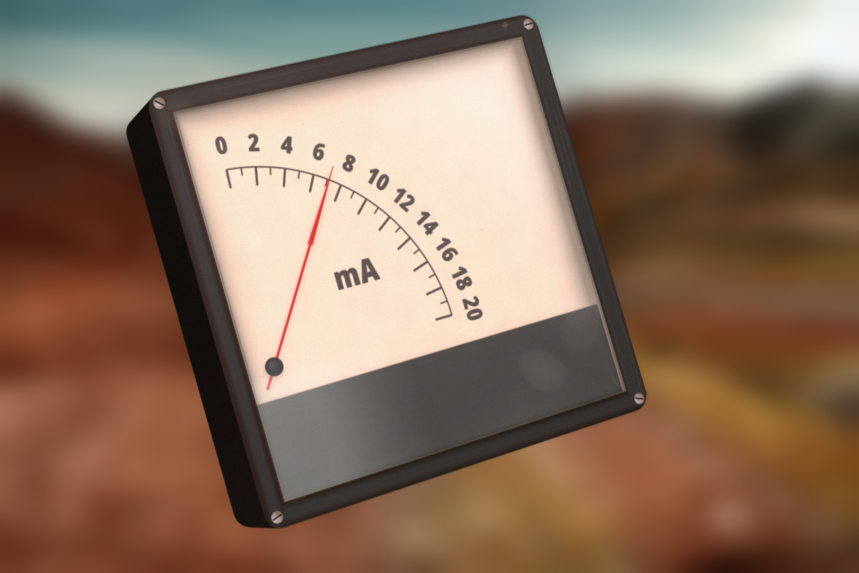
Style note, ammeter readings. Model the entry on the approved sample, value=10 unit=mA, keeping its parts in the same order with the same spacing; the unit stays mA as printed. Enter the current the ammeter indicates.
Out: value=7 unit=mA
